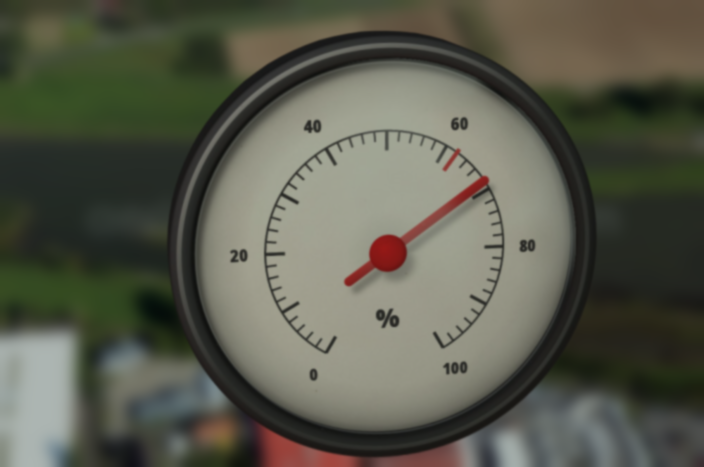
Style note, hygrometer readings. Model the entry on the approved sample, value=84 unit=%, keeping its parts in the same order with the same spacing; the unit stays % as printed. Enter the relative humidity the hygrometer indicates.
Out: value=68 unit=%
